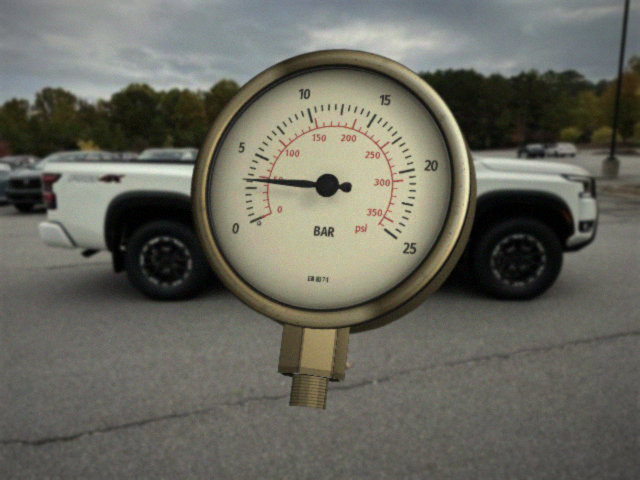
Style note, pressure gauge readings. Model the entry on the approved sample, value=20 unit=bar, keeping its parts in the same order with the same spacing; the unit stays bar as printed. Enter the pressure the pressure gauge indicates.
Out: value=3 unit=bar
